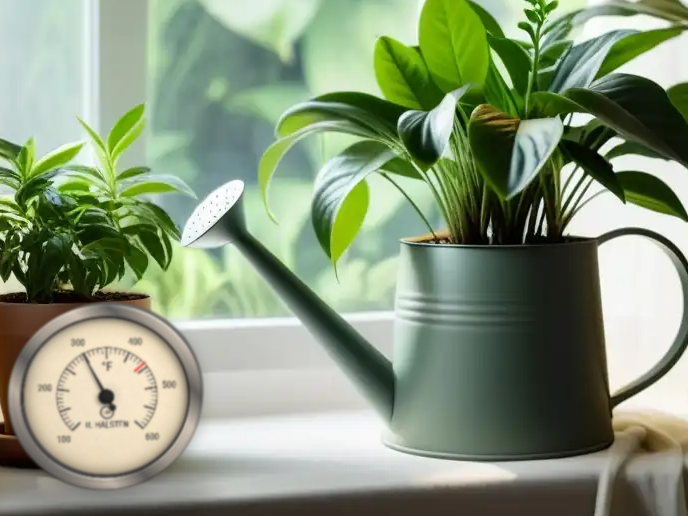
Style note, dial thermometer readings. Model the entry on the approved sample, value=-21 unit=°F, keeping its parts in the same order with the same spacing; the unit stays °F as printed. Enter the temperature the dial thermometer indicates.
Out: value=300 unit=°F
